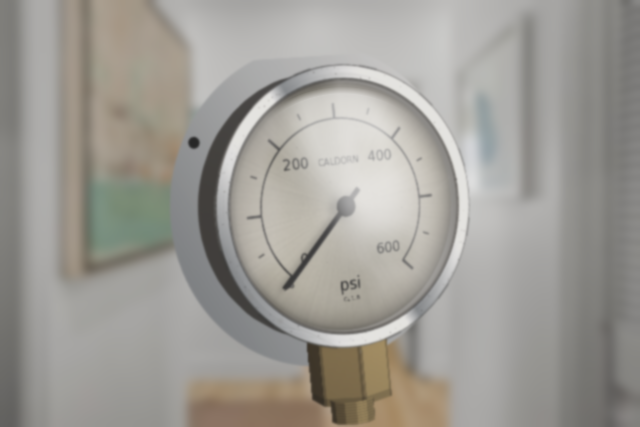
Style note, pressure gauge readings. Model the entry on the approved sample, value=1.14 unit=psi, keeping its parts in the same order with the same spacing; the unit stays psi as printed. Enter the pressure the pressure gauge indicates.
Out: value=0 unit=psi
